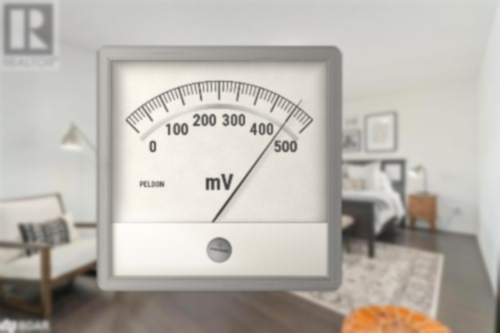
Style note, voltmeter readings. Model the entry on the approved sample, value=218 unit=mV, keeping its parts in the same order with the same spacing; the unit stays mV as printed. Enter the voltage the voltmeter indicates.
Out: value=450 unit=mV
